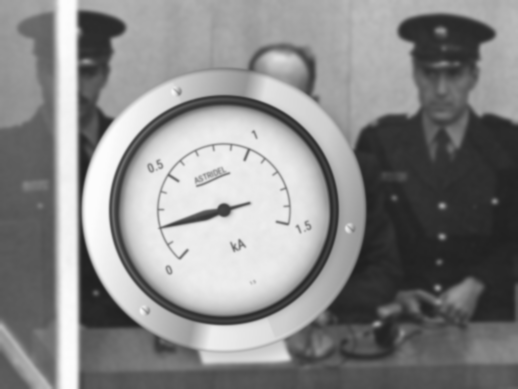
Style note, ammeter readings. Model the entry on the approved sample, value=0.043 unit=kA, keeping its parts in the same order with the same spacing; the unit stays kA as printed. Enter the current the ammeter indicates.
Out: value=0.2 unit=kA
